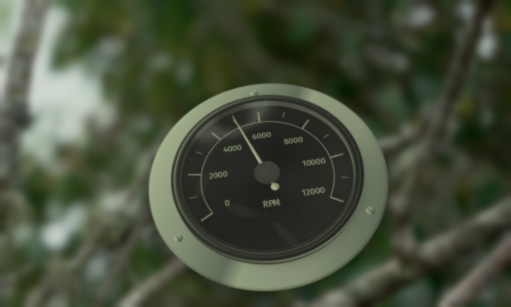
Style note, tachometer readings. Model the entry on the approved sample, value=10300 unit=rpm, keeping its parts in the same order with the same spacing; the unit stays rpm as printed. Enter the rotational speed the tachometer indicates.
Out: value=5000 unit=rpm
